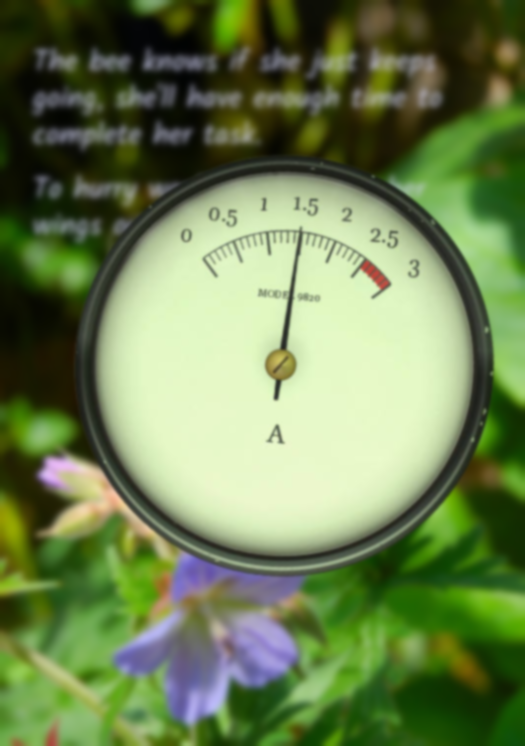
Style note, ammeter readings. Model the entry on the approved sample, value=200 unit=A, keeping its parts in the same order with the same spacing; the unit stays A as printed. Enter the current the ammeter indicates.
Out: value=1.5 unit=A
